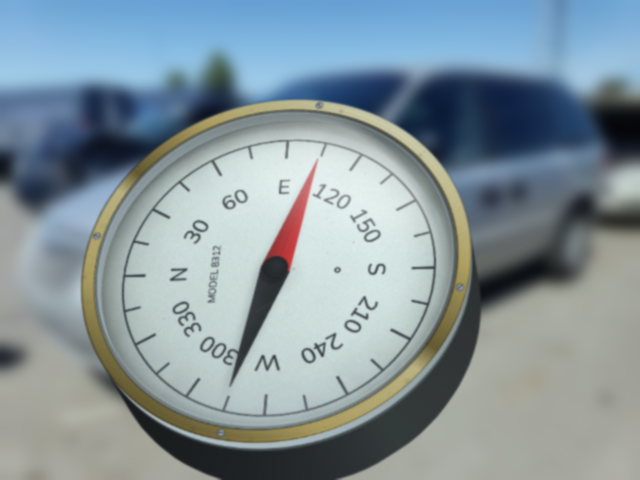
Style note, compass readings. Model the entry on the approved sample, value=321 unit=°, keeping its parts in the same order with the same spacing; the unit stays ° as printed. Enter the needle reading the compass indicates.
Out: value=105 unit=°
